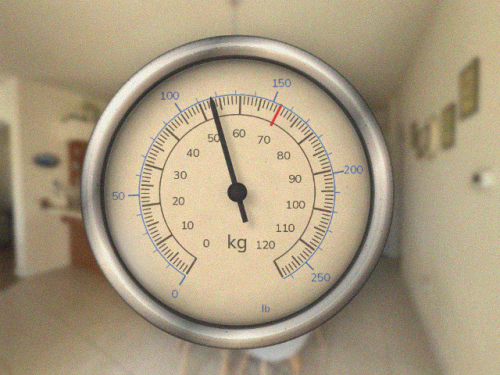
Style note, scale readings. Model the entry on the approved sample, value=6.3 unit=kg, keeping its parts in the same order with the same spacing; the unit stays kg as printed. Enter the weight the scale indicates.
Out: value=53 unit=kg
